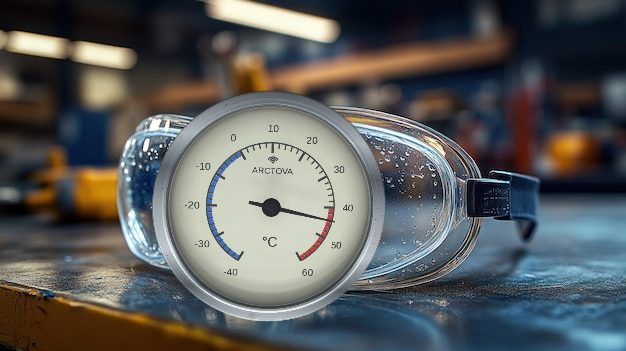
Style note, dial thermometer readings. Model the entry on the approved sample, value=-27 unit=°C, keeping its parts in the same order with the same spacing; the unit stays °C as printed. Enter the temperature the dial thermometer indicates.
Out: value=44 unit=°C
